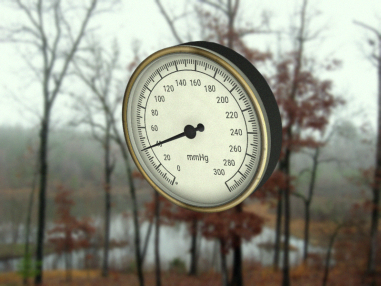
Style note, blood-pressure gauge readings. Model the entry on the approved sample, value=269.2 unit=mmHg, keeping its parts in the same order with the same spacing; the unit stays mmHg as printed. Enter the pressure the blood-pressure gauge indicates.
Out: value=40 unit=mmHg
